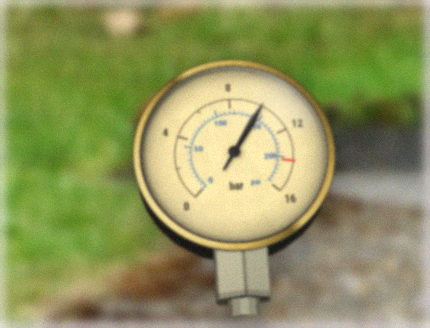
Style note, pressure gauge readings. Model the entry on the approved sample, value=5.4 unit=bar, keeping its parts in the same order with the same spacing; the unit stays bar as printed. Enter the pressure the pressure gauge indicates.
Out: value=10 unit=bar
